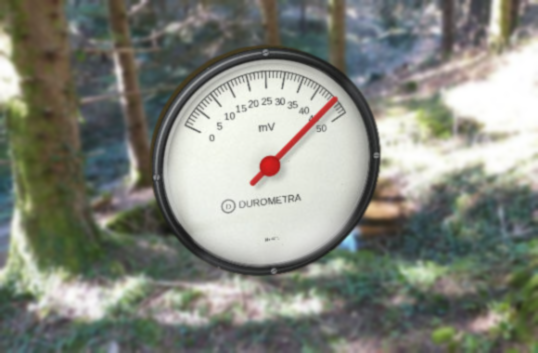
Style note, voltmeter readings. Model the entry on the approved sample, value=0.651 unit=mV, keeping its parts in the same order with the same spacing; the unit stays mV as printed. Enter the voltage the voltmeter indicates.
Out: value=45 unit=mV
